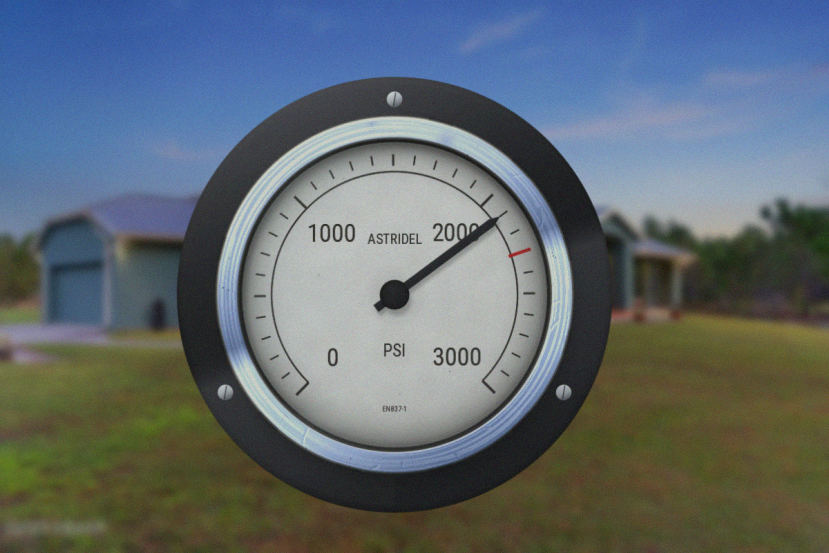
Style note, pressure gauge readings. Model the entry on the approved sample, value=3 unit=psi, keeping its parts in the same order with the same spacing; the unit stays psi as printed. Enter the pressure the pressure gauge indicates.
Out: value=2100 unit=psi
